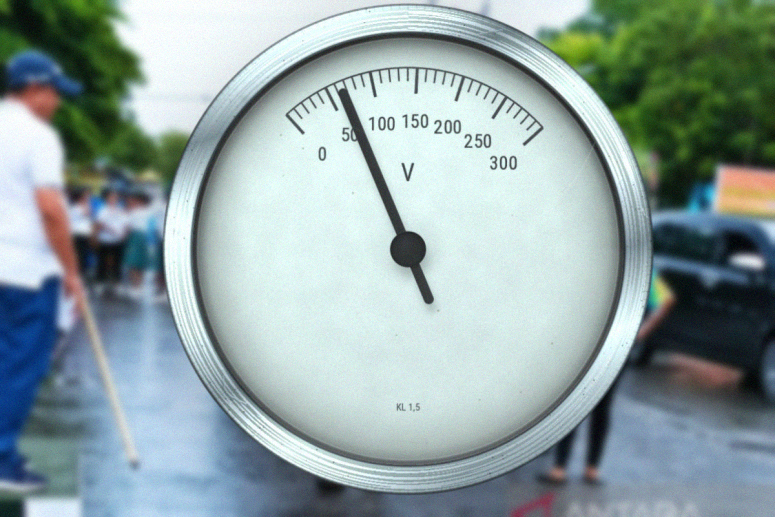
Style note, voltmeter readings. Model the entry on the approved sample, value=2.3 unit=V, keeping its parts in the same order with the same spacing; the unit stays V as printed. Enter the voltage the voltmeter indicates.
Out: value=65 unit=V
